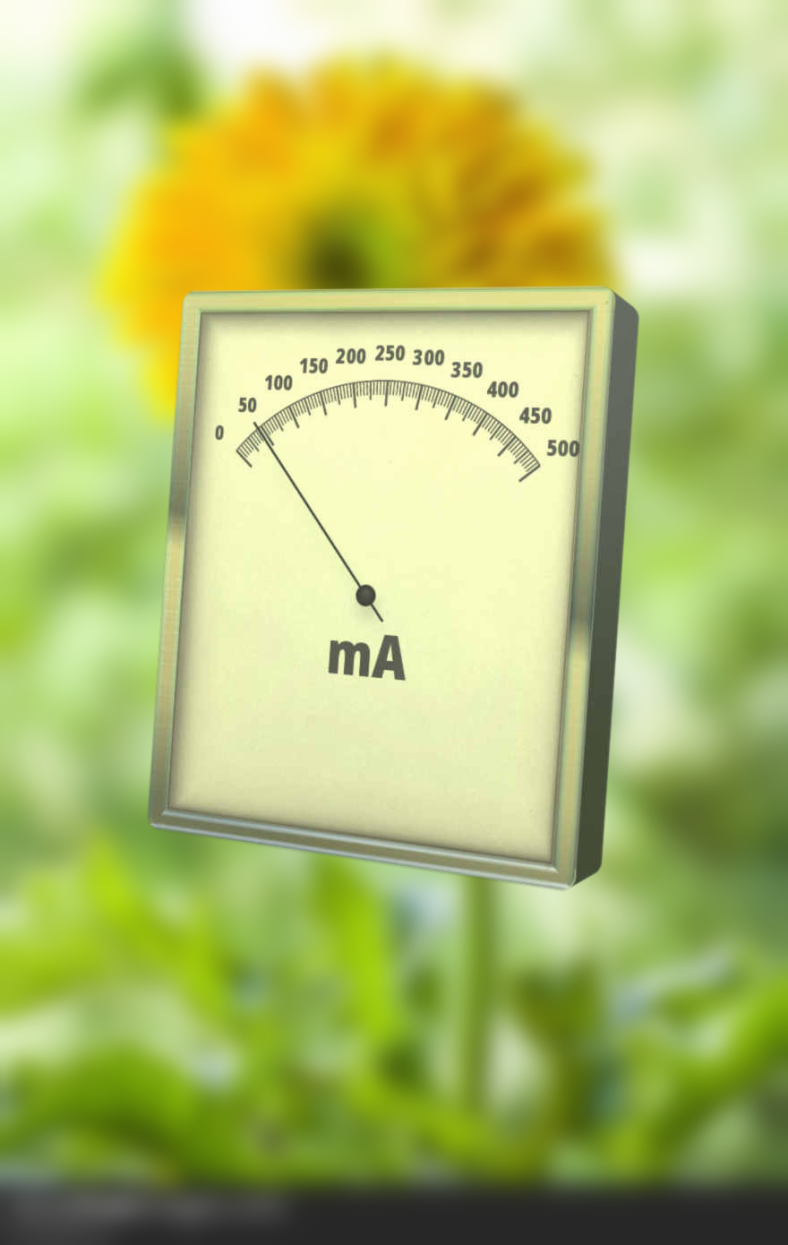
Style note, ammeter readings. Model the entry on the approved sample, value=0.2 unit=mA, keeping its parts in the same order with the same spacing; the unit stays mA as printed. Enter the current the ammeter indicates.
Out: value=50 unit=mA
